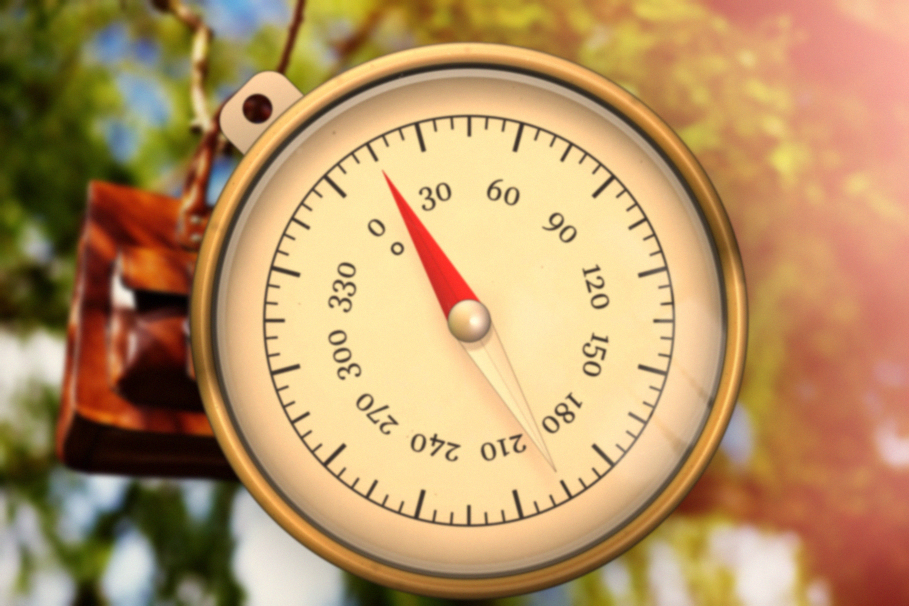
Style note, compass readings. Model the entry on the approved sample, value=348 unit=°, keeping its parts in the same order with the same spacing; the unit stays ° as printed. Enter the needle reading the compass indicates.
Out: value=15 unit=°
